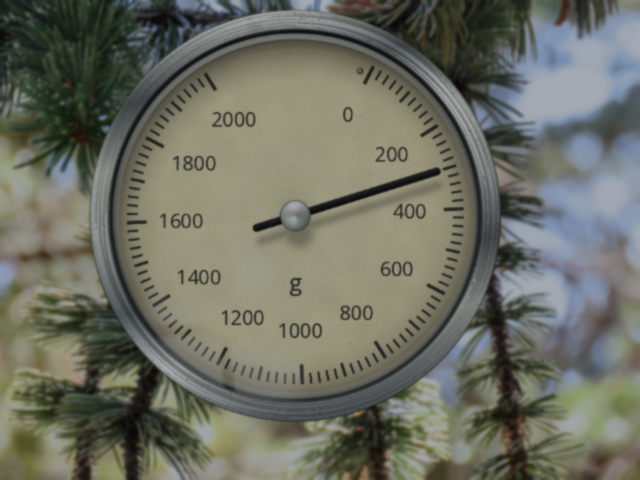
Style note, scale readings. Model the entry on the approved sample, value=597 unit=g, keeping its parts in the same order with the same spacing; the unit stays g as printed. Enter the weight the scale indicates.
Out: value=300 unit=g
